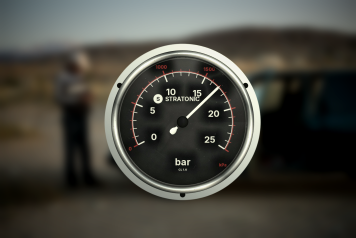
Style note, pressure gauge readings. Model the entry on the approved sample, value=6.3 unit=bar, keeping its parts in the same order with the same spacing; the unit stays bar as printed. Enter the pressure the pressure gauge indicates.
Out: value=17 unit=bar
